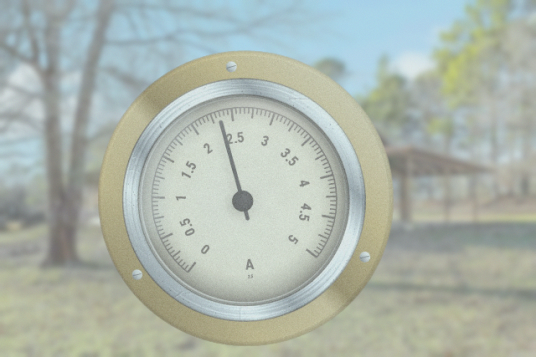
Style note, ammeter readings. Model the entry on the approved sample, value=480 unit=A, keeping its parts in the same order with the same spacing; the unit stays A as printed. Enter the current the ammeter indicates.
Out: value=2.35 unit=A
